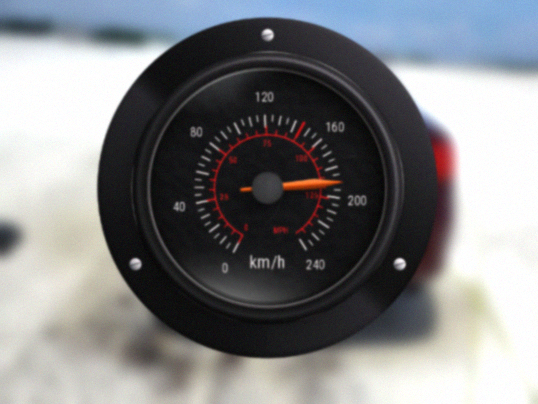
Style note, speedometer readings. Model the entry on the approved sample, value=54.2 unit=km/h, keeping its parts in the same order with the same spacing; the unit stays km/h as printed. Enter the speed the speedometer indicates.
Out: value=190 unit=km/h
